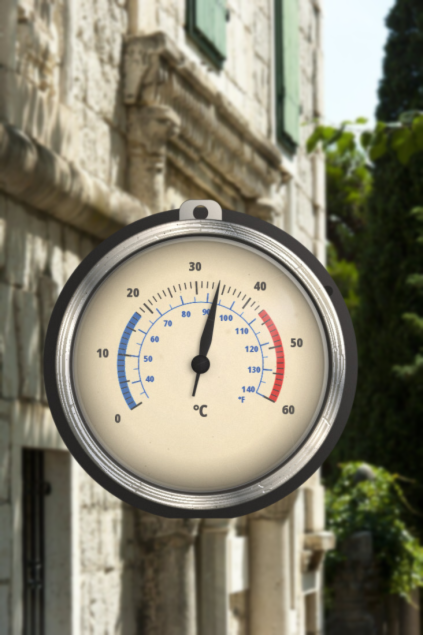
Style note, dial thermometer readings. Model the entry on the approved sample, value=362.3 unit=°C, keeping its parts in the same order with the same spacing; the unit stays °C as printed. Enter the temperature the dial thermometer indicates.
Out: value=34 unit=°C
